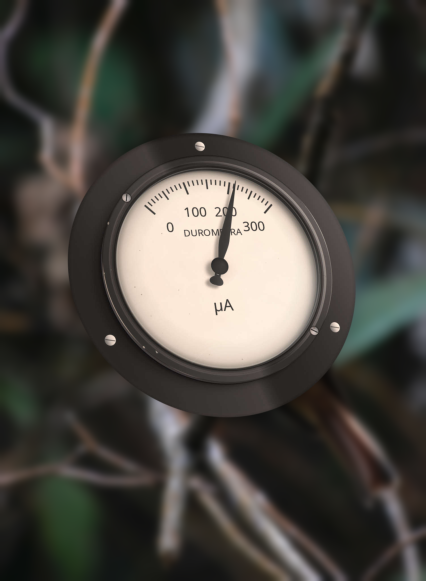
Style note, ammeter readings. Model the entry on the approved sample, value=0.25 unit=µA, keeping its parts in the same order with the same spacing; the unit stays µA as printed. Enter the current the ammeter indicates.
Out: value=210 unit=µA
